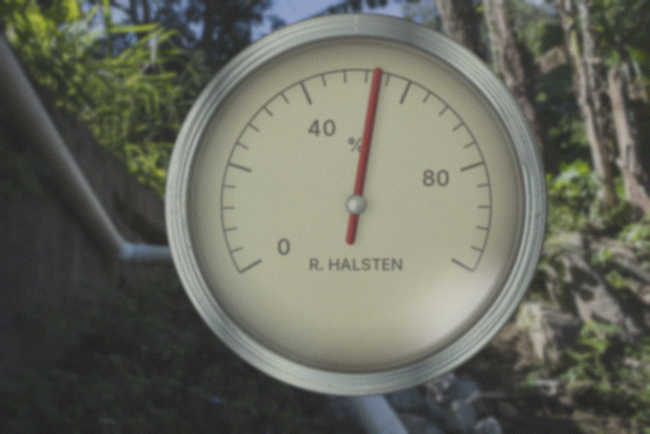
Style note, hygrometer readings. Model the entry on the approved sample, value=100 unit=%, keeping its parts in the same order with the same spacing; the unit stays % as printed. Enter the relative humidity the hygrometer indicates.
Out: value=54 unit=%
